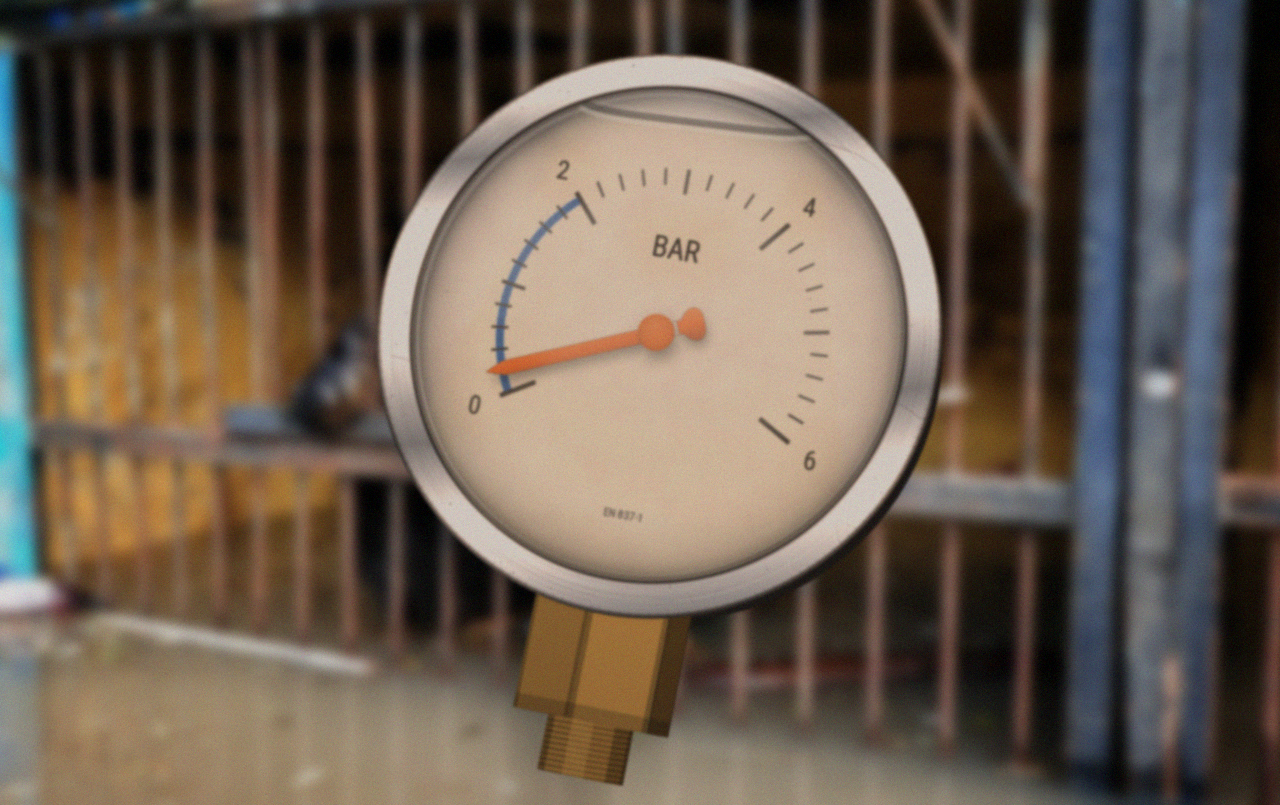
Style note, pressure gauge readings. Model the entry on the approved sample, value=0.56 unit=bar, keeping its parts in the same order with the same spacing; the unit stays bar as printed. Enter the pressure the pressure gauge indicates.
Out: value=0.2 unit=bar
